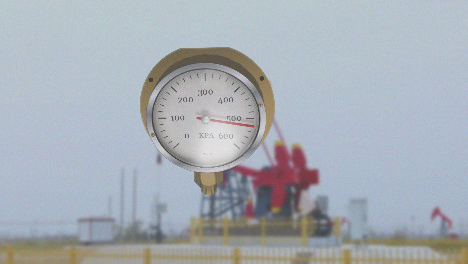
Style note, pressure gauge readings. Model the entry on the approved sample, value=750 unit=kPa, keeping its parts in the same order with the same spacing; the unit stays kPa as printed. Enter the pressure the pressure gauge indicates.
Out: value=520 unit=kPa
